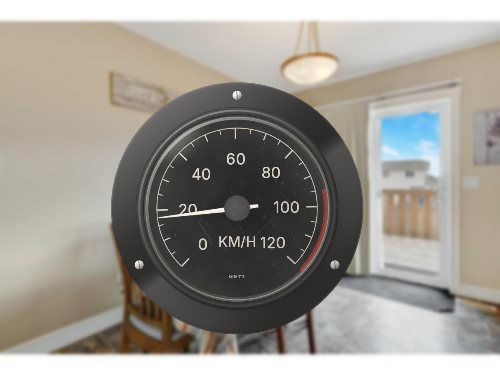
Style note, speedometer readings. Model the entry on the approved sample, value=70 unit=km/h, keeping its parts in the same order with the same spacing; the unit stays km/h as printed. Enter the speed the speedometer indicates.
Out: value=17.5 unit=km/h
